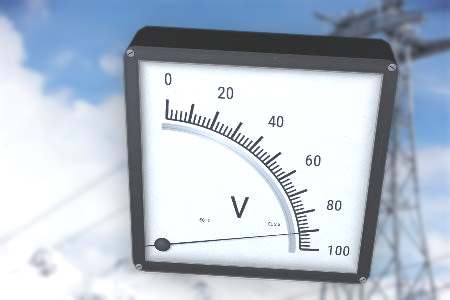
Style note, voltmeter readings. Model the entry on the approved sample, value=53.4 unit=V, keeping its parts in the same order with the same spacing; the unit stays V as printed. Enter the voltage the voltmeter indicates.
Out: value=90 unit=V
